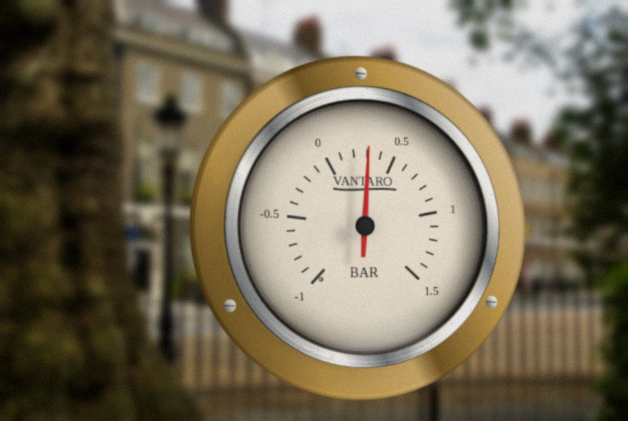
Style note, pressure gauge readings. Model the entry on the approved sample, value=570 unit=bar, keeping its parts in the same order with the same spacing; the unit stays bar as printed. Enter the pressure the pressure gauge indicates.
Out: value=0.3 unit=bar
